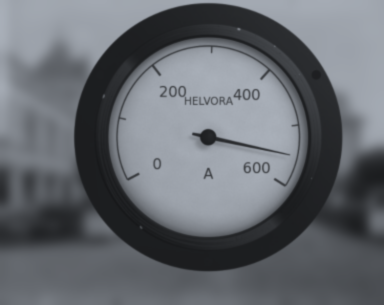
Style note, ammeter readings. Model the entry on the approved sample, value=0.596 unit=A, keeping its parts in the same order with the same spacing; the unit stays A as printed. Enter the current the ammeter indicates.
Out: value=550 unit=A
